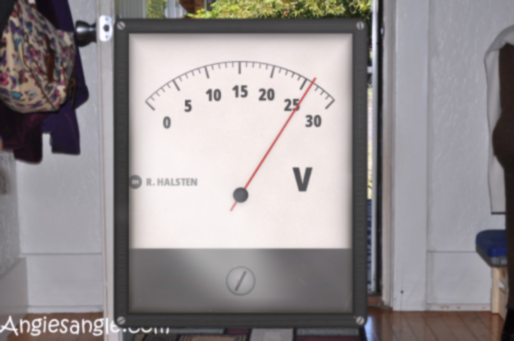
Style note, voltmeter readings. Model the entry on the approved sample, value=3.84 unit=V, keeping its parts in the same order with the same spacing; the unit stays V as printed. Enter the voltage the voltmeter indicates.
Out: value=26 unit=V
